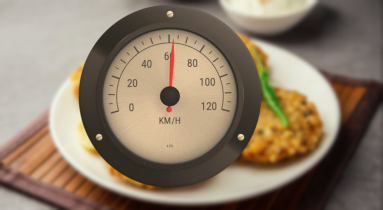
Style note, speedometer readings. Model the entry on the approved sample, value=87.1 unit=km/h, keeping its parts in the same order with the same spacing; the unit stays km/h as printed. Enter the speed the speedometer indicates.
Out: value=62.5 unit=km/h
